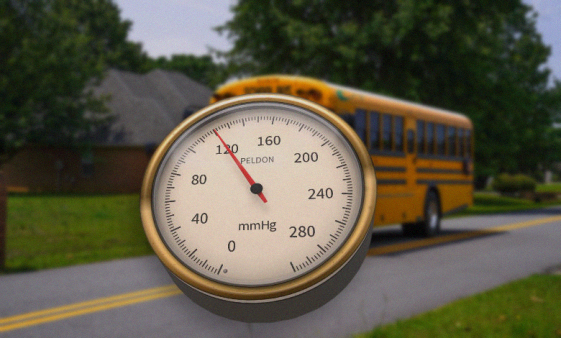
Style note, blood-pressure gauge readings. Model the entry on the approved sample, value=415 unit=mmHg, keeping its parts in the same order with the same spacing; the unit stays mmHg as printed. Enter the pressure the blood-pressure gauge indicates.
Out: value=120 unit=mmHg
